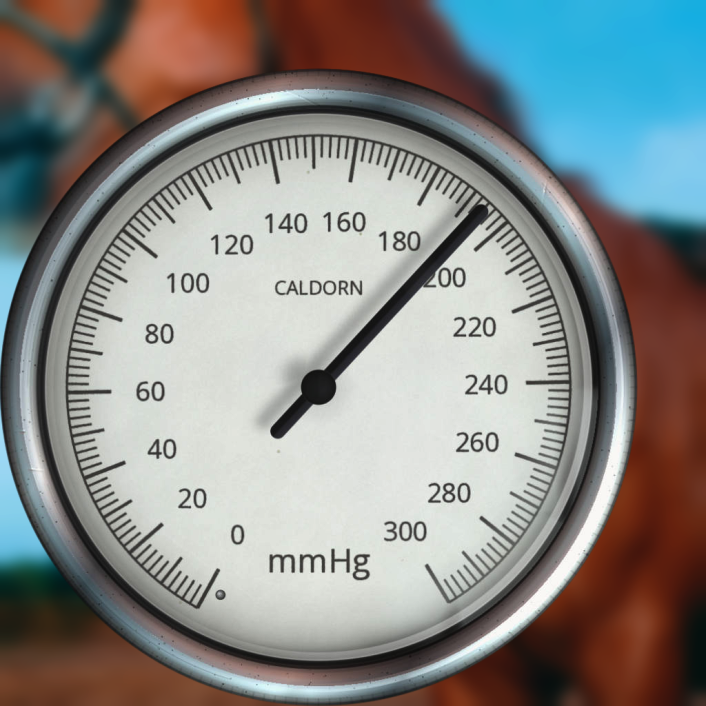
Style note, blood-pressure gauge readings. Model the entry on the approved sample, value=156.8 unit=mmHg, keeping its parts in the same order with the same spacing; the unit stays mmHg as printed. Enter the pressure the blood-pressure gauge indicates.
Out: value=194 unit=mmHg
